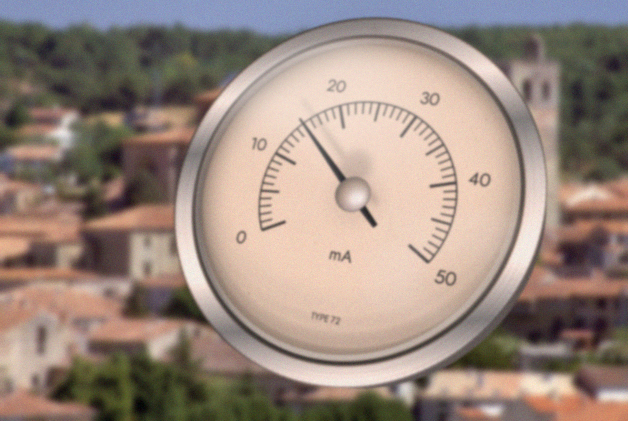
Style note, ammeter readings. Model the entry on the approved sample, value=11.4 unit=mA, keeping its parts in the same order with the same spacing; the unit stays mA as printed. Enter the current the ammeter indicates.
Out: value=15 unit=mA
